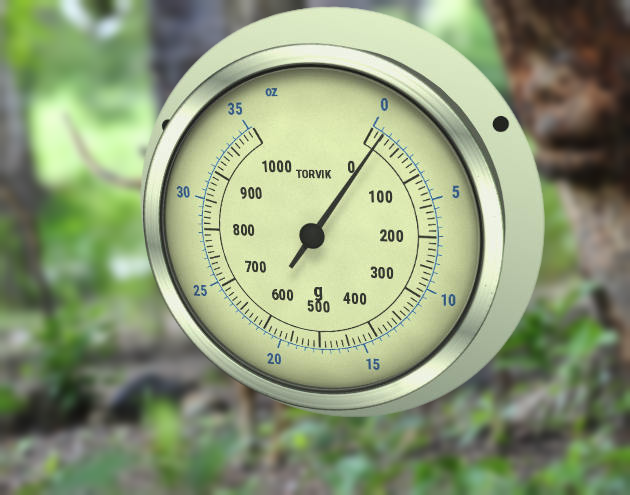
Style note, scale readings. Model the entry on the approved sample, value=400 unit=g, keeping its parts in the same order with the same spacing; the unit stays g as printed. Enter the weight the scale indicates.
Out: value=20 unit=g
